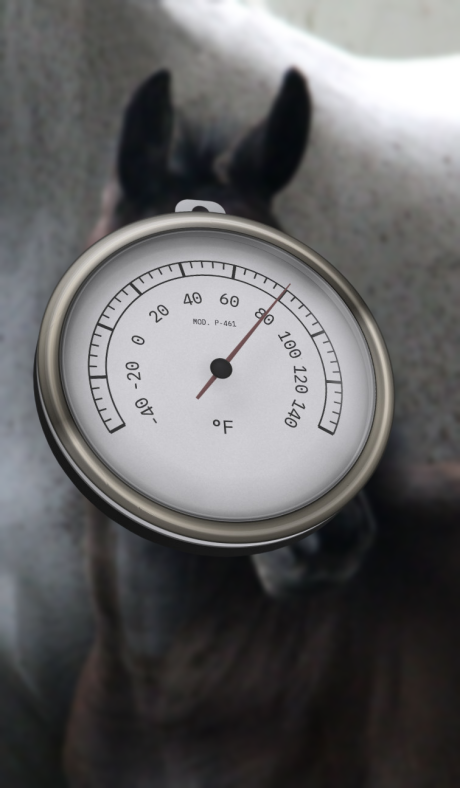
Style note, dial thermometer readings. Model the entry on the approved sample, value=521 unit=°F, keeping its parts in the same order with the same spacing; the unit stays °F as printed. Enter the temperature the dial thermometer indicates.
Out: value=80 unit=°F
